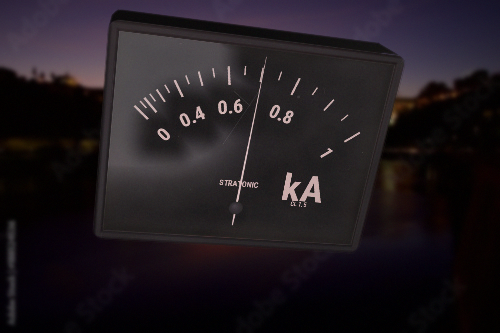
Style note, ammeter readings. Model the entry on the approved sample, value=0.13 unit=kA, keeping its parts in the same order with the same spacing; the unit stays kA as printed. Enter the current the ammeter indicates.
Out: value=0.7 unit=kA
